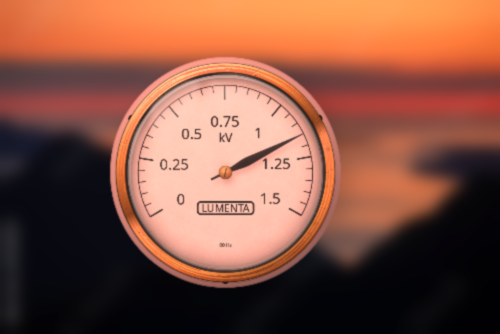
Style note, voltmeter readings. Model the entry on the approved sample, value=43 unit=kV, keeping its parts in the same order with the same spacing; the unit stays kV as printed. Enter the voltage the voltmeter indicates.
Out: value=1.15 unit=kV
